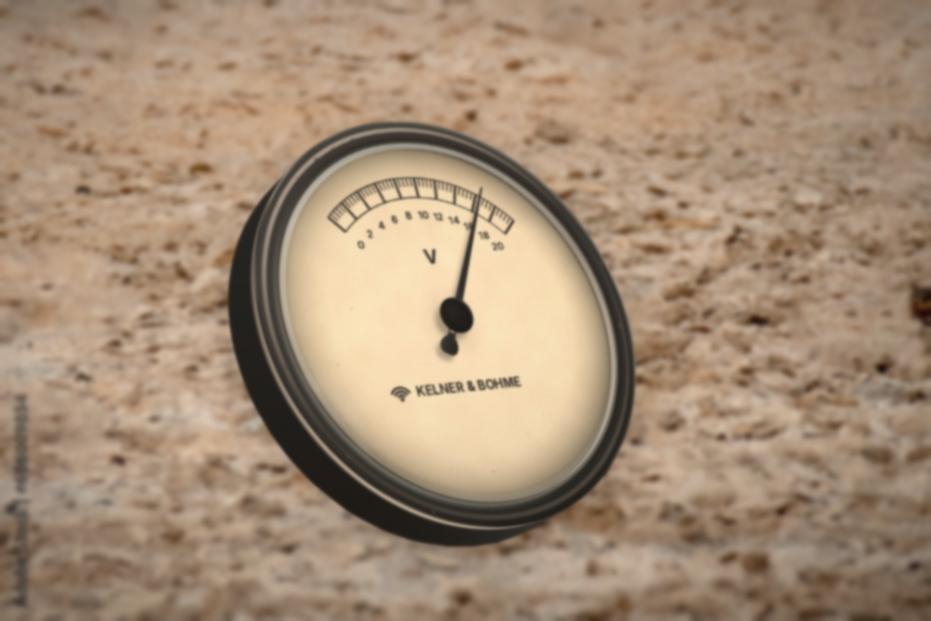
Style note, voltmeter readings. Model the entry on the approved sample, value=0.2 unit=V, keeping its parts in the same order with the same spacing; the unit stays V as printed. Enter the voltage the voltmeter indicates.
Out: value=16 unit=V
